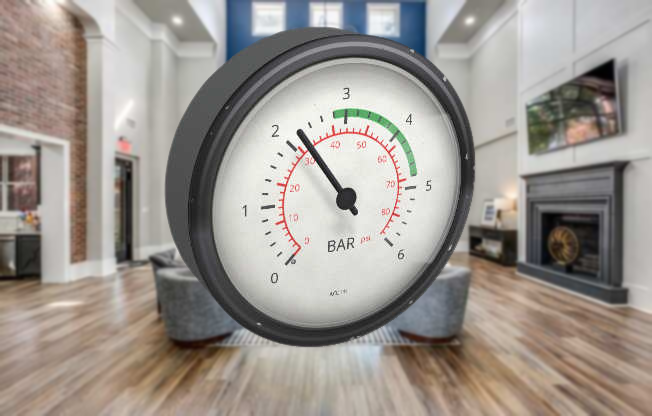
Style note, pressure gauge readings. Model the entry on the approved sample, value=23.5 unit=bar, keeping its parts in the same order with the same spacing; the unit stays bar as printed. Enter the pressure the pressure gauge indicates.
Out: value=2.2 unit=bar
